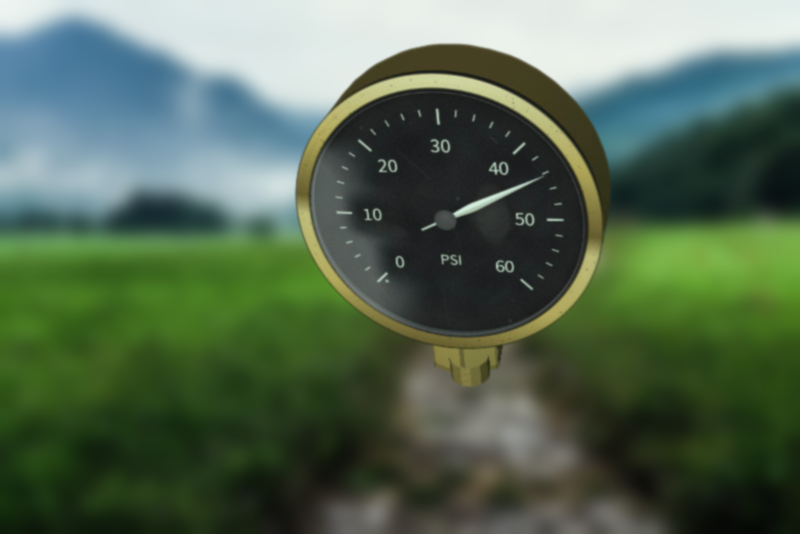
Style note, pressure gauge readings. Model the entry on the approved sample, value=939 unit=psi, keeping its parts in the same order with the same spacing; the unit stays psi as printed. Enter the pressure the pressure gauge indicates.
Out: value=44 unit=psi
